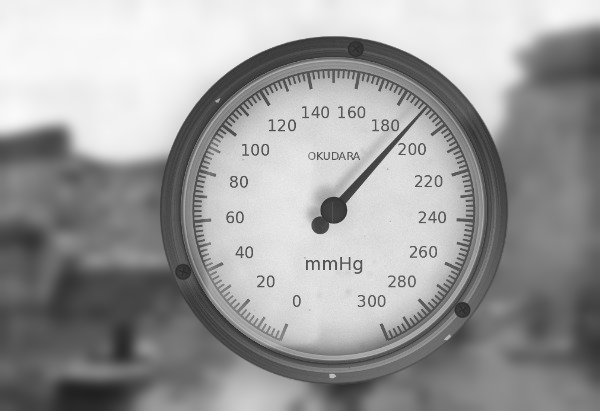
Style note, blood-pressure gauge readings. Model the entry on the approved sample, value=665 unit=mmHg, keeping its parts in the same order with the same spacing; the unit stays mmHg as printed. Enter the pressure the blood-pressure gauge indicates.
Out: value=190 unit=mmHg
